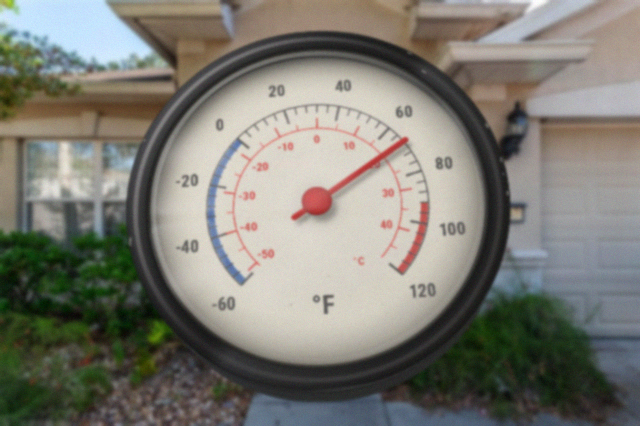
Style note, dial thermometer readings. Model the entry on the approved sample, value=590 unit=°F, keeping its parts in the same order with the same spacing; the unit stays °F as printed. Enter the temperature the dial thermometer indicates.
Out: value=68 unit=°F
